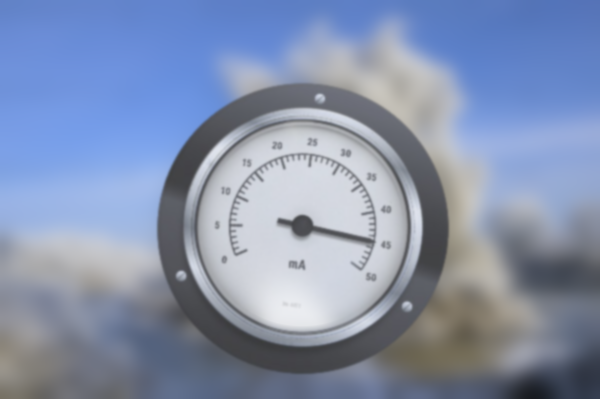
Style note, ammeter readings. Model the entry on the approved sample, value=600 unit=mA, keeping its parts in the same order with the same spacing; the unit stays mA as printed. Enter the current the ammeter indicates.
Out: value=45 unit=mA
